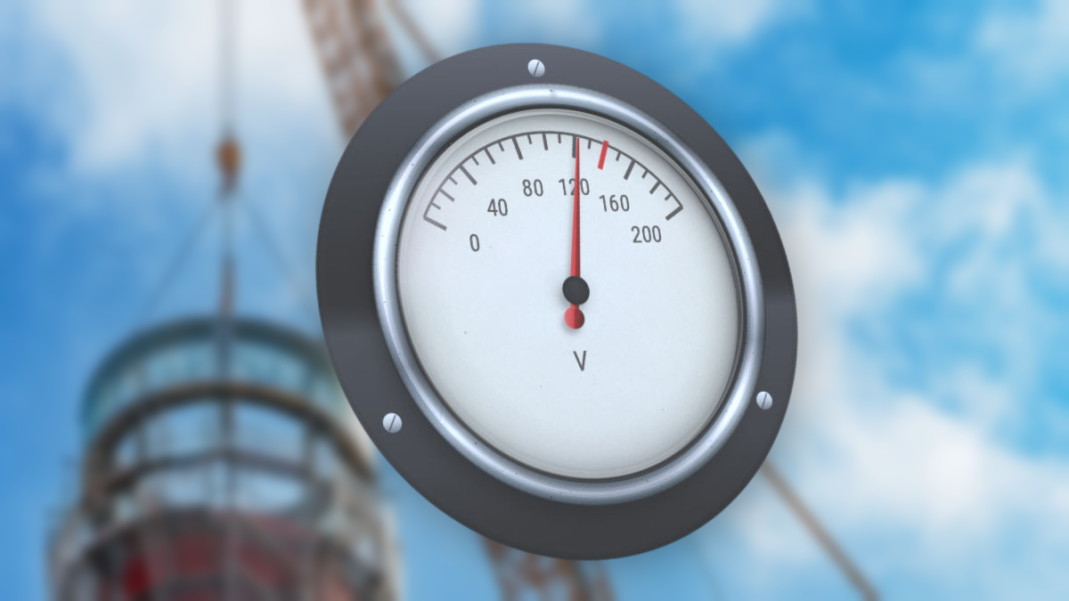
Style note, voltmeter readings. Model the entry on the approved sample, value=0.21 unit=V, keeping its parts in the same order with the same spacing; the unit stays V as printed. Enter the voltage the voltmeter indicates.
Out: value=120 unit=V
